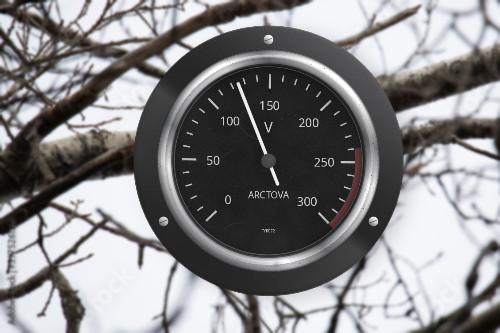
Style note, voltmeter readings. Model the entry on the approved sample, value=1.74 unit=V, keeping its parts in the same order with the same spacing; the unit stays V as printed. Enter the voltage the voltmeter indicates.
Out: value=125 unit=V
